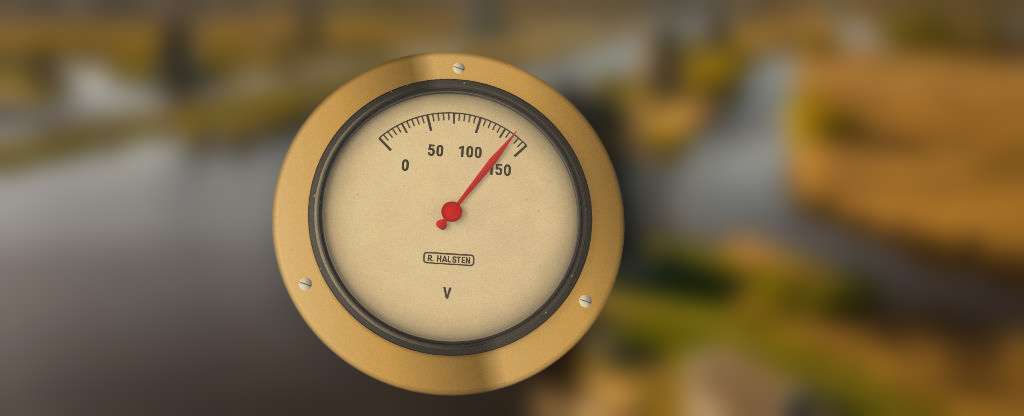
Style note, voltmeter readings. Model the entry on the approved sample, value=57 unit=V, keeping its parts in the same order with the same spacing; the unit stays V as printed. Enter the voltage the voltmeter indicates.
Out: value=135 unit=V
